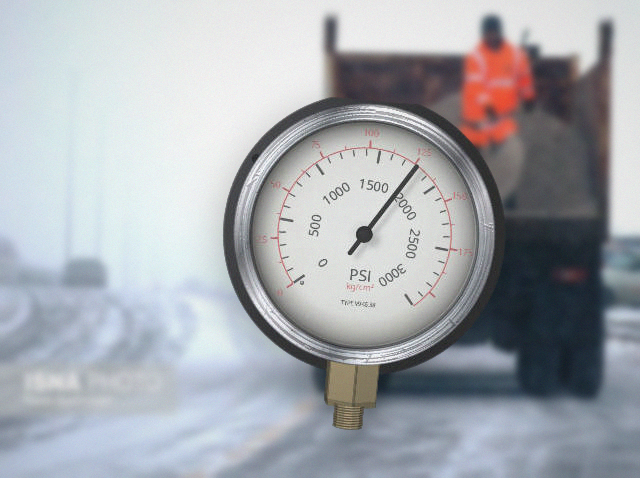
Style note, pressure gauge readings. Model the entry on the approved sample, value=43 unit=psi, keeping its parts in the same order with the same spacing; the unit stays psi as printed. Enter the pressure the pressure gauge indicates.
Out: value=1800 unit=psi
